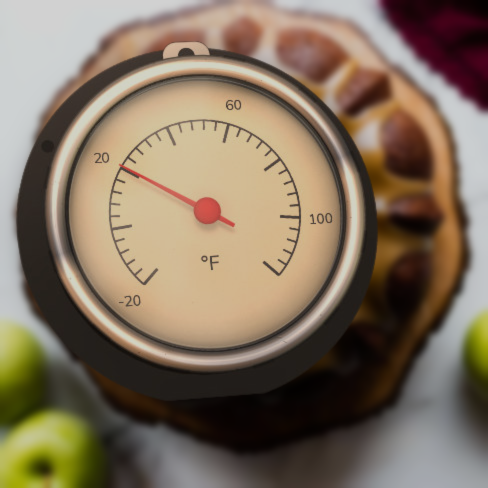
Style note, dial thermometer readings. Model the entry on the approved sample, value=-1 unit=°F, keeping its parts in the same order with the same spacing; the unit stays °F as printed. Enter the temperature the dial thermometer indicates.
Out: value=20 unit=°F
